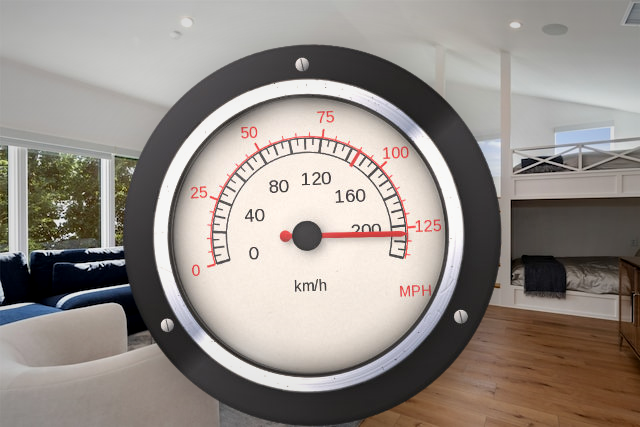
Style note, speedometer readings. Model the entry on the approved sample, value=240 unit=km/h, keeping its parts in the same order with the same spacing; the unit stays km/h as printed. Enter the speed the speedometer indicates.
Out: value=205 unit=km/h
